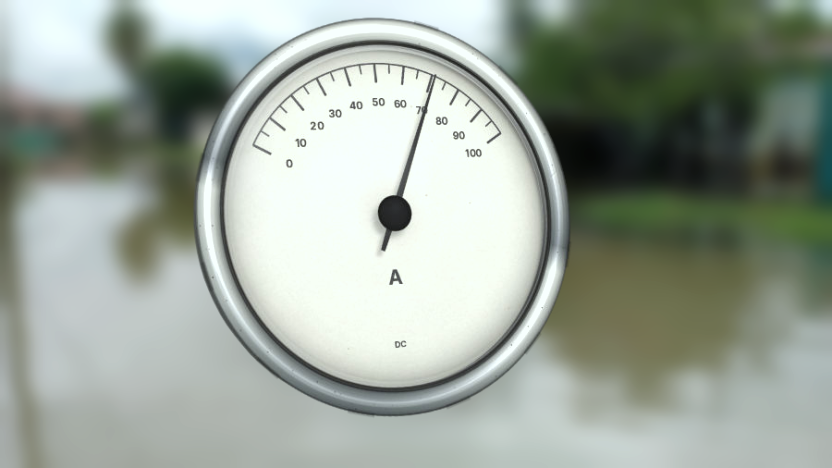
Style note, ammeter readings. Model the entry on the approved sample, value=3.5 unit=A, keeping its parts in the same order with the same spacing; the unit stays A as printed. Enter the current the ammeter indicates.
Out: value=70 unit=A
